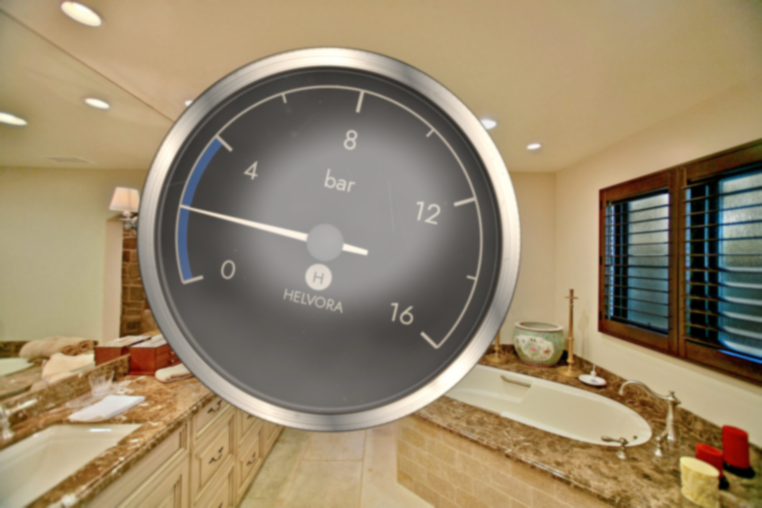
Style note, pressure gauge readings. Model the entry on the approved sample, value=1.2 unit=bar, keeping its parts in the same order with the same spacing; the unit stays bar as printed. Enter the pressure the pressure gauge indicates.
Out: value=2 unit=bar
